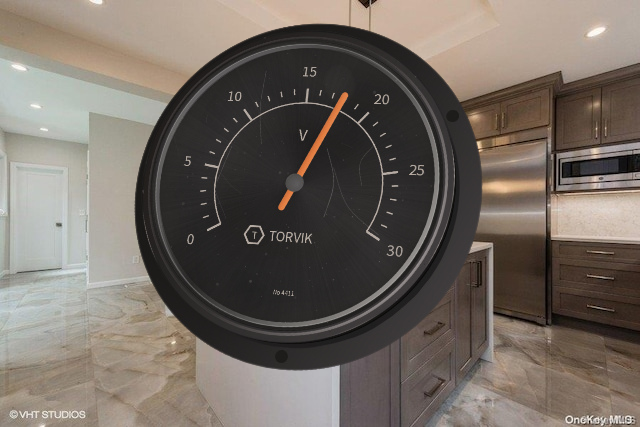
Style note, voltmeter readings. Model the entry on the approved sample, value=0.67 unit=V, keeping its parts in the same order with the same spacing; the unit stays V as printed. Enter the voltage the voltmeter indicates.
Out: value=18 unit=V
